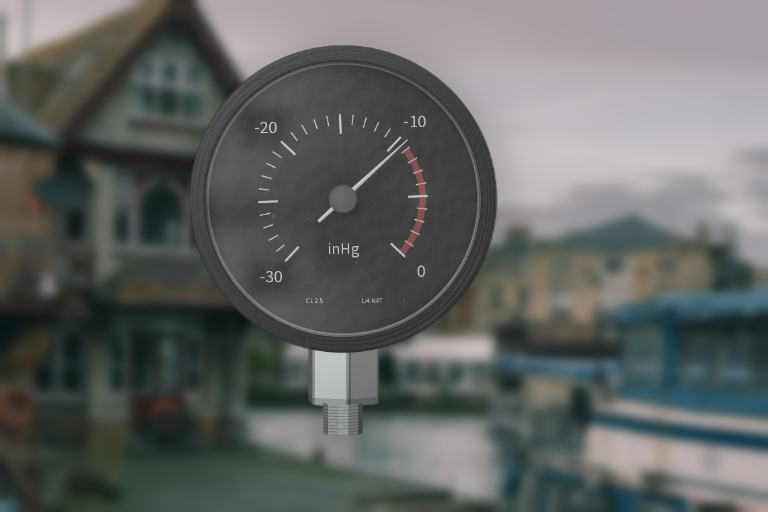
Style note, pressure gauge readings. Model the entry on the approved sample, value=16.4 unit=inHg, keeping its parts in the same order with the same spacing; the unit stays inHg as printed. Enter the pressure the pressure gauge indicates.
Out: value=-9.5 unit=inHg
